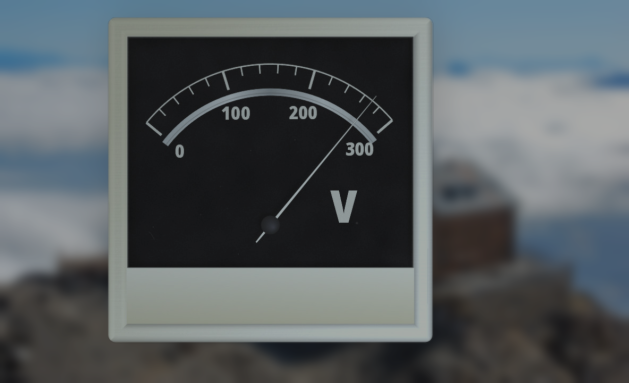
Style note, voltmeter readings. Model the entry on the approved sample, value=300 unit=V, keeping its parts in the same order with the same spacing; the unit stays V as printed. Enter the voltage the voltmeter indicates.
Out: value=270 unit=V
